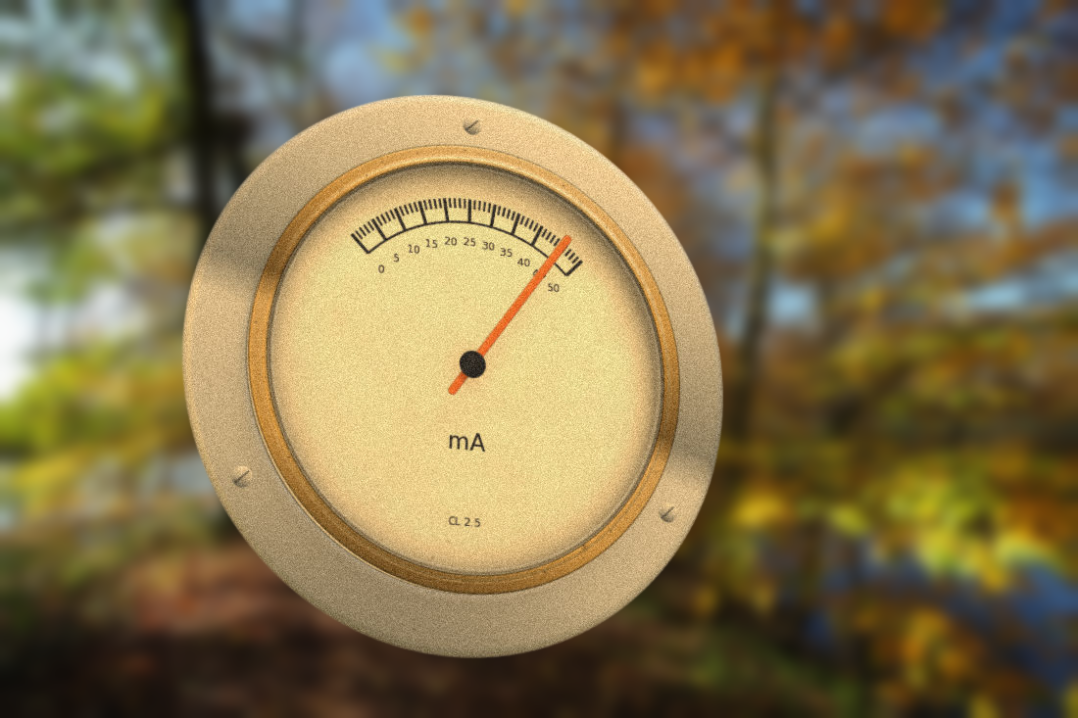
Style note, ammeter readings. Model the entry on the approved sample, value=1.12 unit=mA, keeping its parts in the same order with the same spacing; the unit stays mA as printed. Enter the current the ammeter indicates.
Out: value=45 unit=mA
